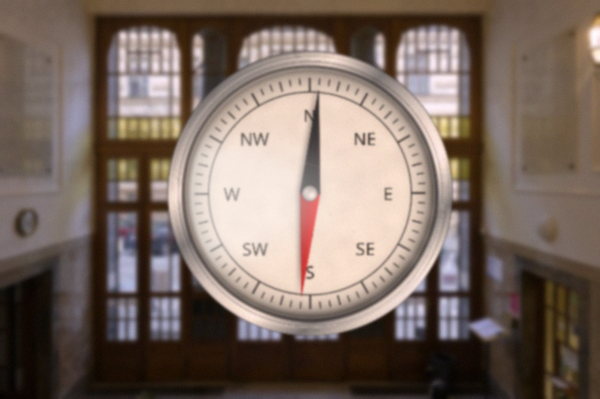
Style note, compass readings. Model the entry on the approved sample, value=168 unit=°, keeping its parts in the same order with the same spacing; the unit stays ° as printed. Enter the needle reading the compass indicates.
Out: value=185 unit=°
